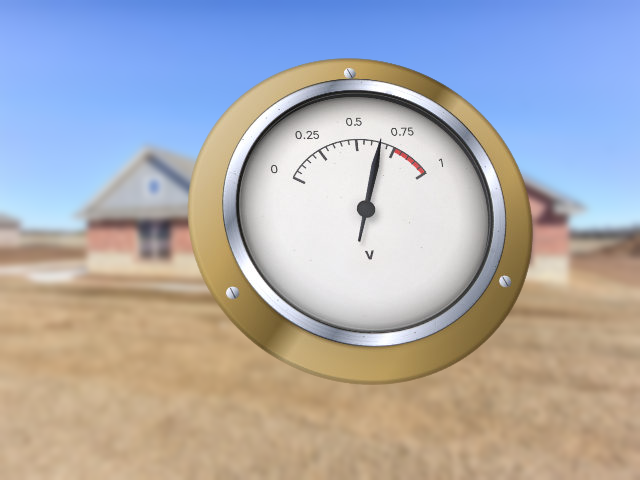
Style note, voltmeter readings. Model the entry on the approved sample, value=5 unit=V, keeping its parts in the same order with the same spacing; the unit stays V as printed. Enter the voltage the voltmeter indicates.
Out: value=0.65 unit=V
